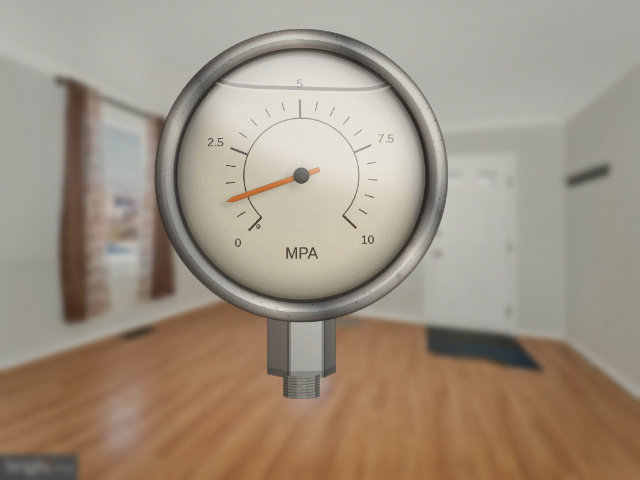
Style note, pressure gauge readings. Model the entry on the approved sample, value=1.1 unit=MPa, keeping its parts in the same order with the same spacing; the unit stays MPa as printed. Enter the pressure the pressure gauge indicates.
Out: value=1 unit=MPa
